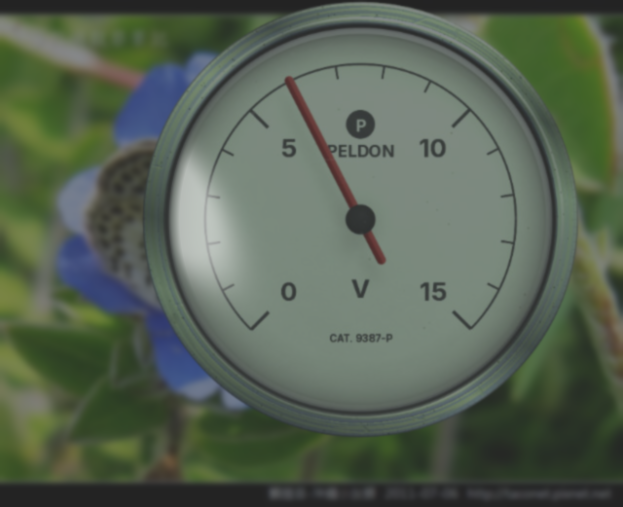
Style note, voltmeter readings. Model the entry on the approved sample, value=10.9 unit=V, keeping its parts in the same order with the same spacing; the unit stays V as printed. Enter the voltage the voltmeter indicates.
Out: value=6 unit=V
